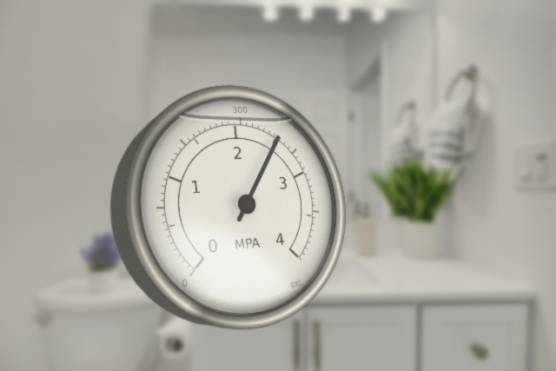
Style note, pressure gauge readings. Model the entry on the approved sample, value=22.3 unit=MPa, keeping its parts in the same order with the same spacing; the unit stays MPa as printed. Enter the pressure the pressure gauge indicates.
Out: value=2.5 unit=MPa
